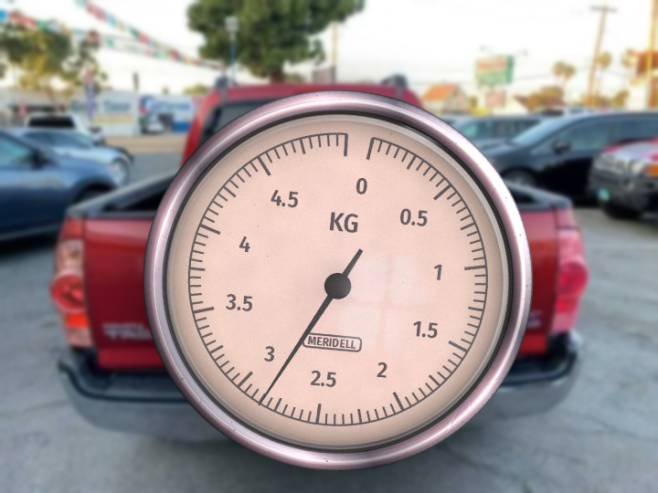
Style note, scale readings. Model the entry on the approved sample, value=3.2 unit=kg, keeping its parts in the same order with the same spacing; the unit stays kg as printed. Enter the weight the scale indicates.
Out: value=2.85 unit=kg
